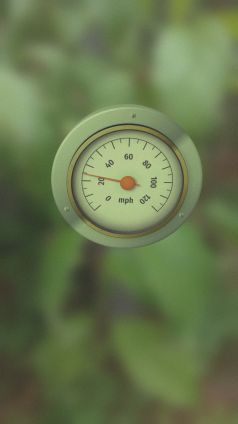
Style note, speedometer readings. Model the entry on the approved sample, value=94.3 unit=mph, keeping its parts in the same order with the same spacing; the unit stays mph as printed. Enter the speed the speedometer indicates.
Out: value=25 unit=mph
